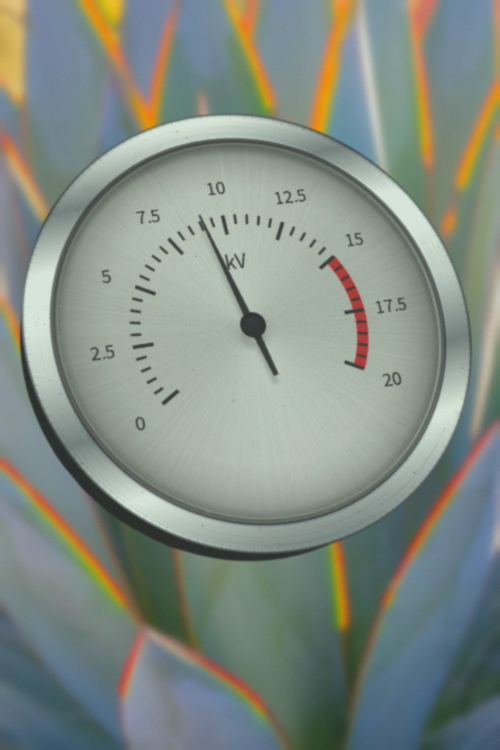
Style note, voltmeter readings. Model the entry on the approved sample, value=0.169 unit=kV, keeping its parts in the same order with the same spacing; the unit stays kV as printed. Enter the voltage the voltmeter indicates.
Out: value=9 unit=kV
